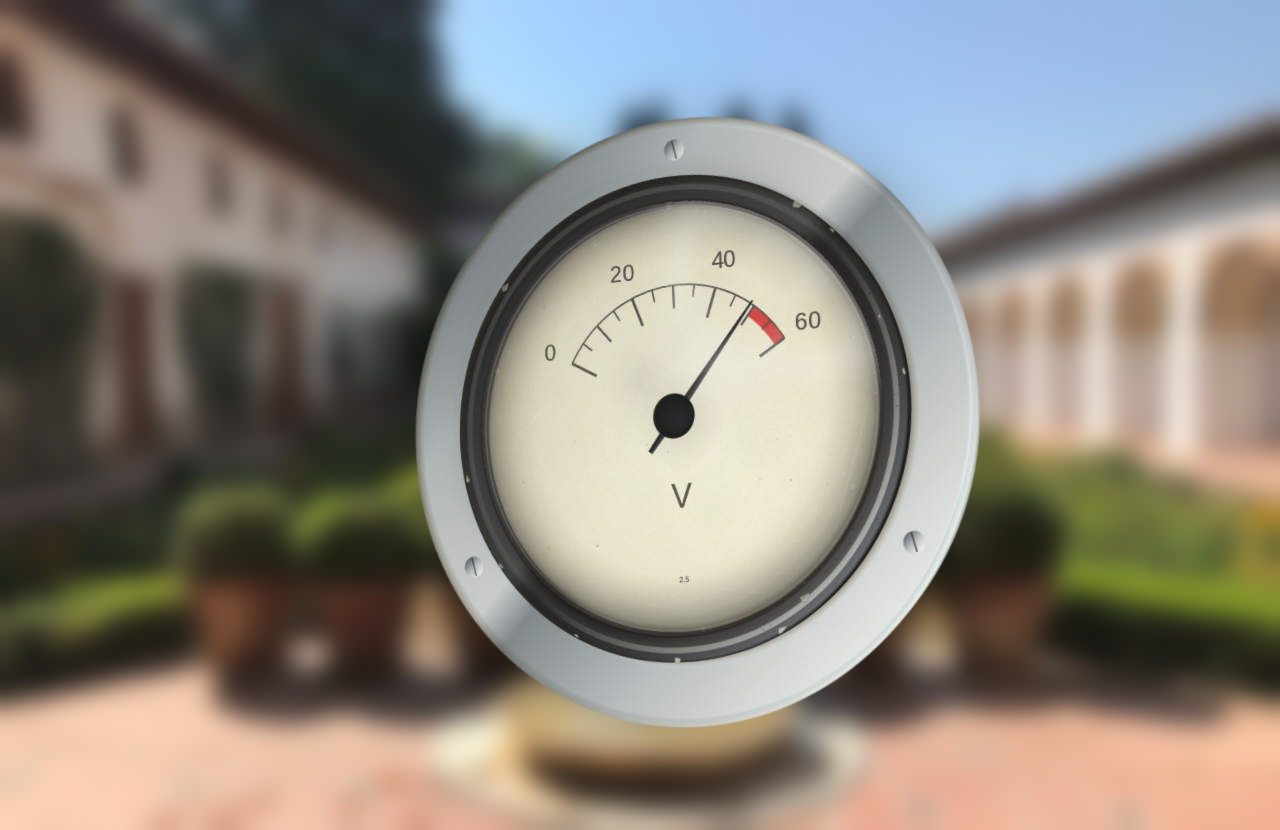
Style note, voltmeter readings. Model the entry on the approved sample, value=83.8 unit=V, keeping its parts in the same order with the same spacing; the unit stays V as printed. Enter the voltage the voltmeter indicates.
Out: value=50 unit=V
